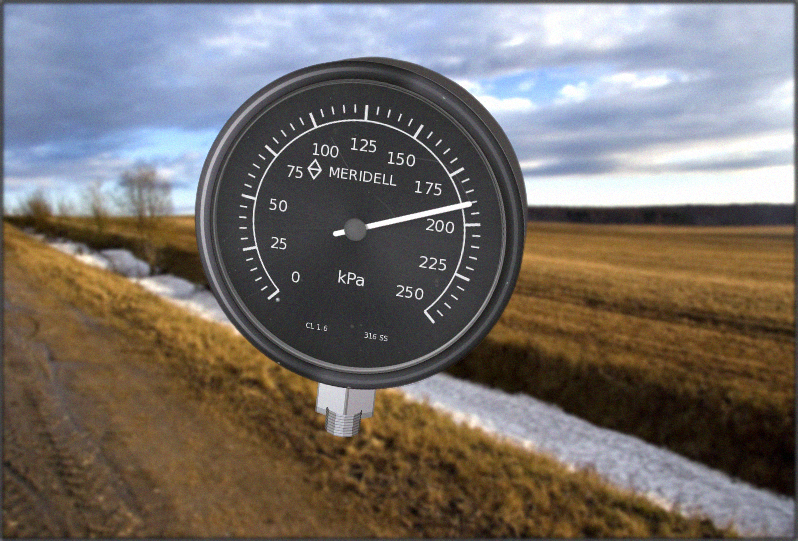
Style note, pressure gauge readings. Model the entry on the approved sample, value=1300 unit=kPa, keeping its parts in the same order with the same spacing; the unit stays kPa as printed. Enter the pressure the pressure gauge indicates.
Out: value=190 unit=kPa
